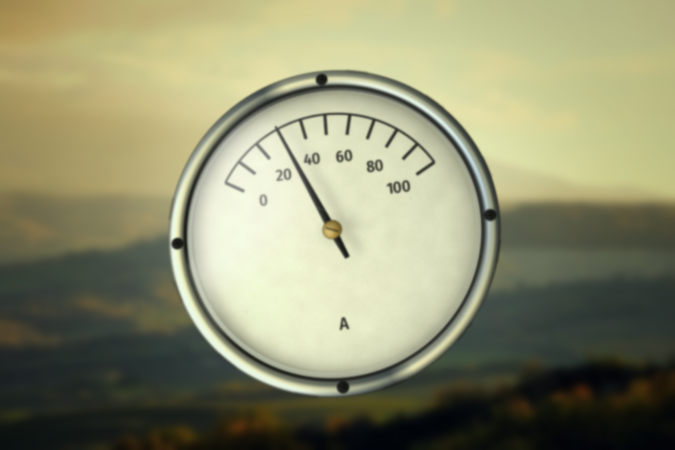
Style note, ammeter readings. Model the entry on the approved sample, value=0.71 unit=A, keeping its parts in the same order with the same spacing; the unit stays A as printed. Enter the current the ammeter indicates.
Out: value=30 unit=A
